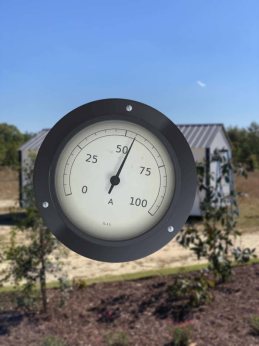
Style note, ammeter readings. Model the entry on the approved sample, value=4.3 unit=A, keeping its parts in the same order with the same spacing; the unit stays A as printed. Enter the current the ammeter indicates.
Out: value=55 unit=A
